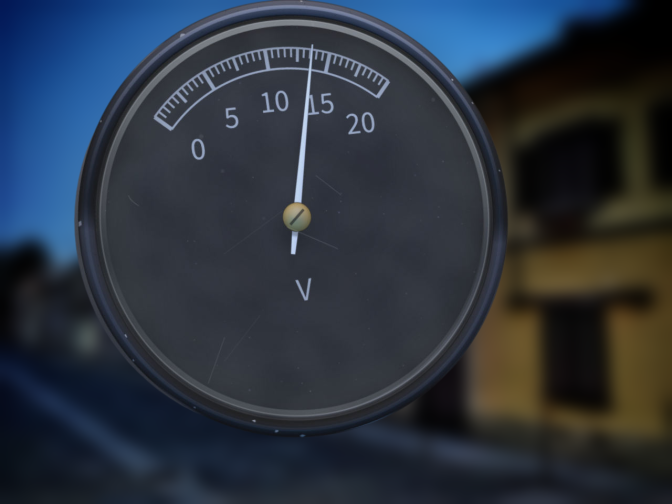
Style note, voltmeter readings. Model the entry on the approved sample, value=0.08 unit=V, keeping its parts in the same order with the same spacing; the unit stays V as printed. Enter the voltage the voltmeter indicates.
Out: value=13.5 unit=V
